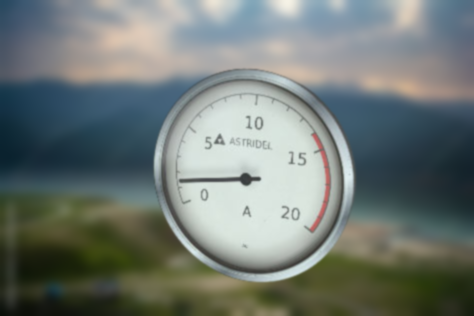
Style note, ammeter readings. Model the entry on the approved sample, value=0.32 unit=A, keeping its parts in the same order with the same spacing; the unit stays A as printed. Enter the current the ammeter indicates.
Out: value=1.5 unit=A
